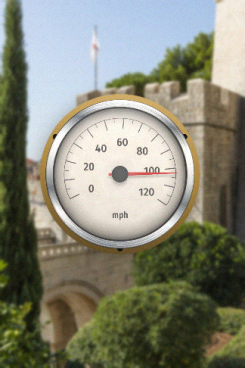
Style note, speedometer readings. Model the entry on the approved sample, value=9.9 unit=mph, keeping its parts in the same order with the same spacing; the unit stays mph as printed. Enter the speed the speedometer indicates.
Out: value=102.5 unit=mph
